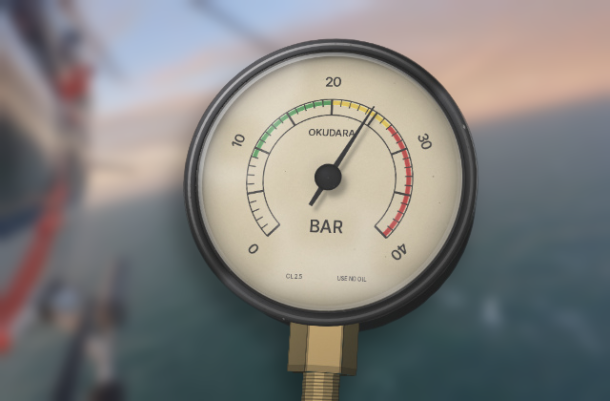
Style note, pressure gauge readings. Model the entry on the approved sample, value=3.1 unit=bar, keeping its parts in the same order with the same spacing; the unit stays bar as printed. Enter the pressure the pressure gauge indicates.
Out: value=24.5 unit=bar
